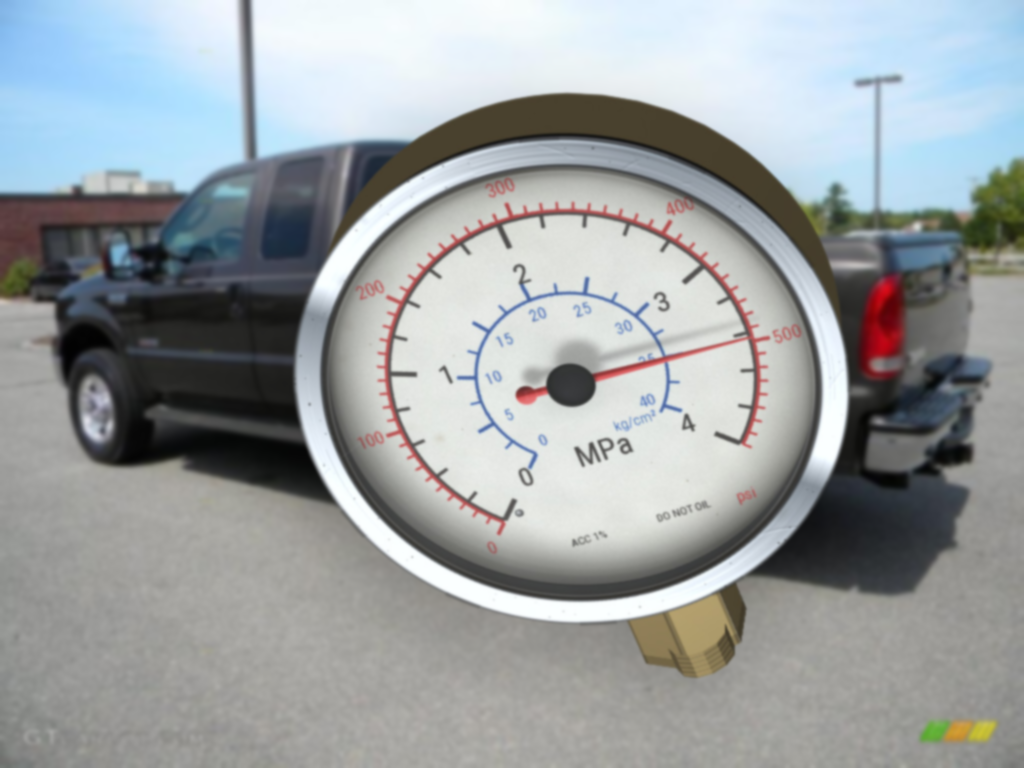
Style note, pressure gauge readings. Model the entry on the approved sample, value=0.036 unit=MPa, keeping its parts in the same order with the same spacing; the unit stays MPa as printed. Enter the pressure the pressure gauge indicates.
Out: value=3.4 unit=MPa
